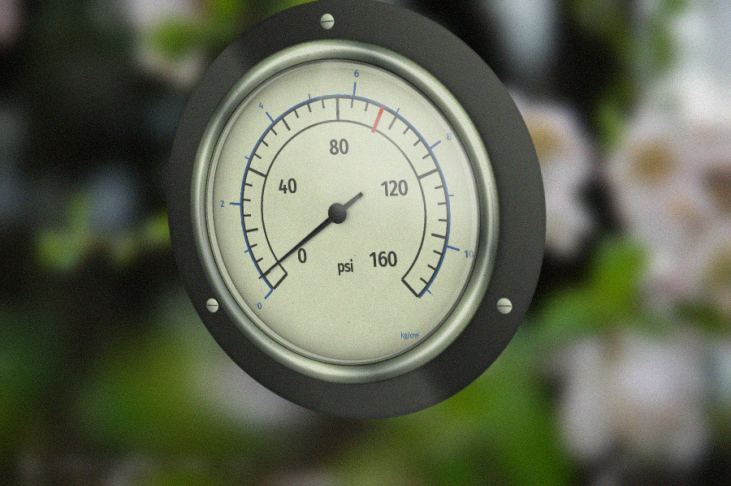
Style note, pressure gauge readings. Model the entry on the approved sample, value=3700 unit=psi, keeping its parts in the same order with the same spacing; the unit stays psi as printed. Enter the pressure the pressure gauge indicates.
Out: value=5 unit=psi
